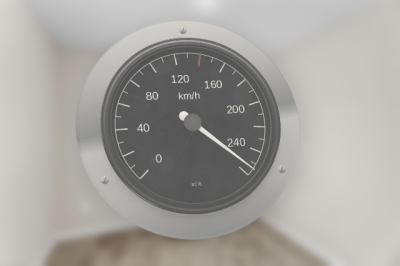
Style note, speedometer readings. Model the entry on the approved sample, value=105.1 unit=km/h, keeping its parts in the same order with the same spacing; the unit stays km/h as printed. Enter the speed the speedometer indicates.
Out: value=255 unit=km/h
